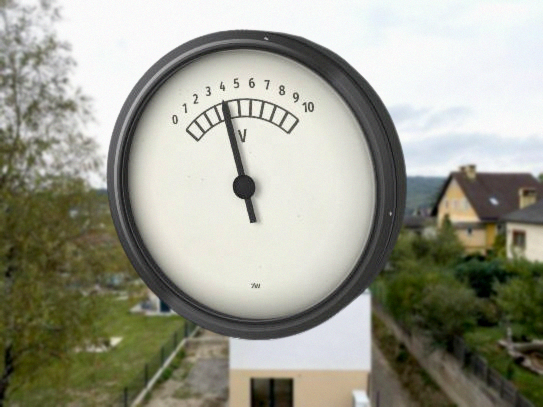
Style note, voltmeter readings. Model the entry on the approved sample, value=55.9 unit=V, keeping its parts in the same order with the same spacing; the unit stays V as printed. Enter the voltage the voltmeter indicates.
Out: value=4 unit=V
